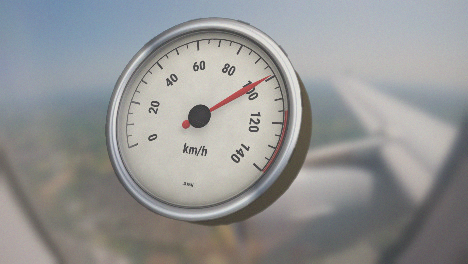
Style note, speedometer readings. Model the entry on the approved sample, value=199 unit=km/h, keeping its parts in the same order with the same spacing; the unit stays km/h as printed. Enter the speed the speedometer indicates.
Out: value=100 unit=km/h
